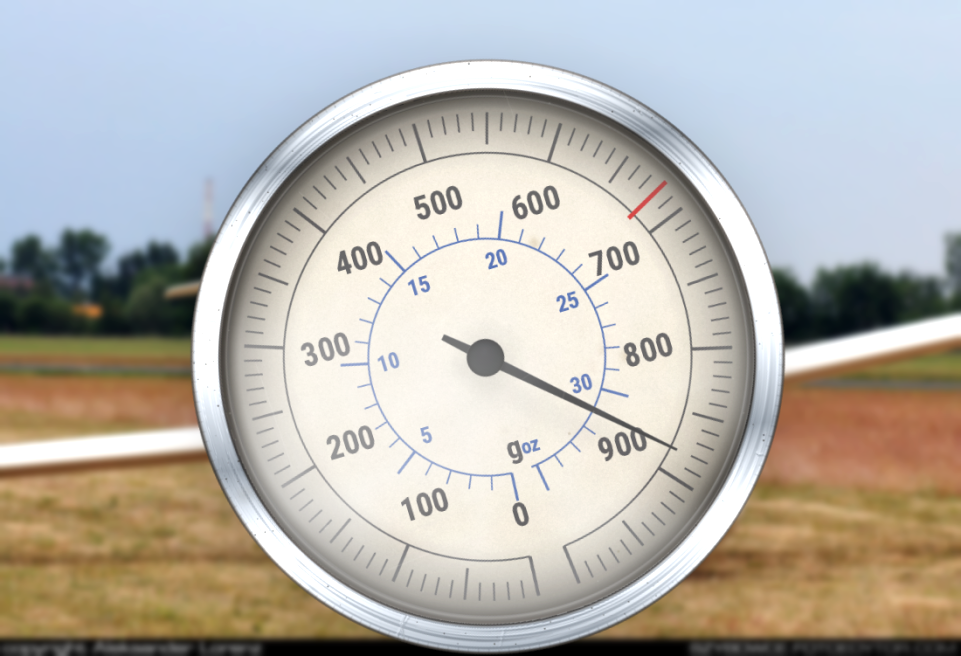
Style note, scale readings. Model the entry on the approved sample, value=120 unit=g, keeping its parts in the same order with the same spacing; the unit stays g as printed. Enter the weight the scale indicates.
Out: value=880 unit=g
